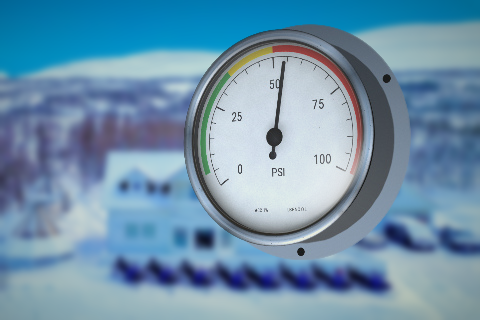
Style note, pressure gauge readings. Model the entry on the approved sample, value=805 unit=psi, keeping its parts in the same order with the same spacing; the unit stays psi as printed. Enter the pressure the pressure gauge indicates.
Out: value=55 unit=psi
